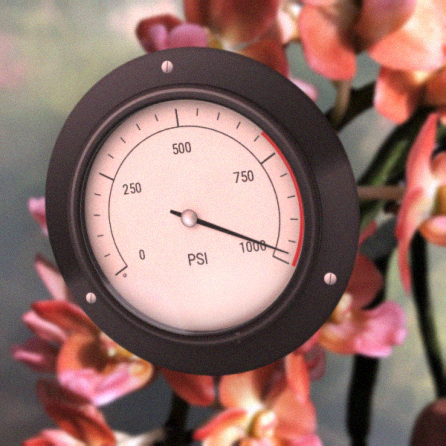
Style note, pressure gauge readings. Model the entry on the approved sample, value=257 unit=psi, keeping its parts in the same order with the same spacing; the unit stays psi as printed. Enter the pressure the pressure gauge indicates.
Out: value=975 unit=psi
